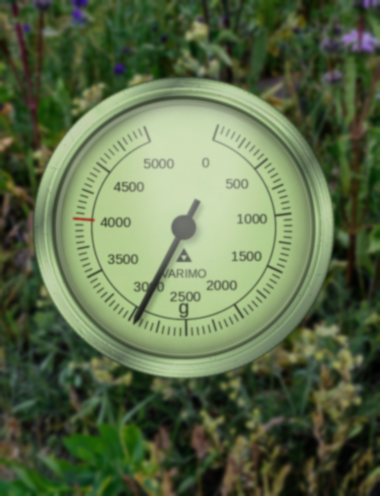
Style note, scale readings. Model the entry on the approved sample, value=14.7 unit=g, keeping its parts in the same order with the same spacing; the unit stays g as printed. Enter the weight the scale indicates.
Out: value=2950 unit=g
